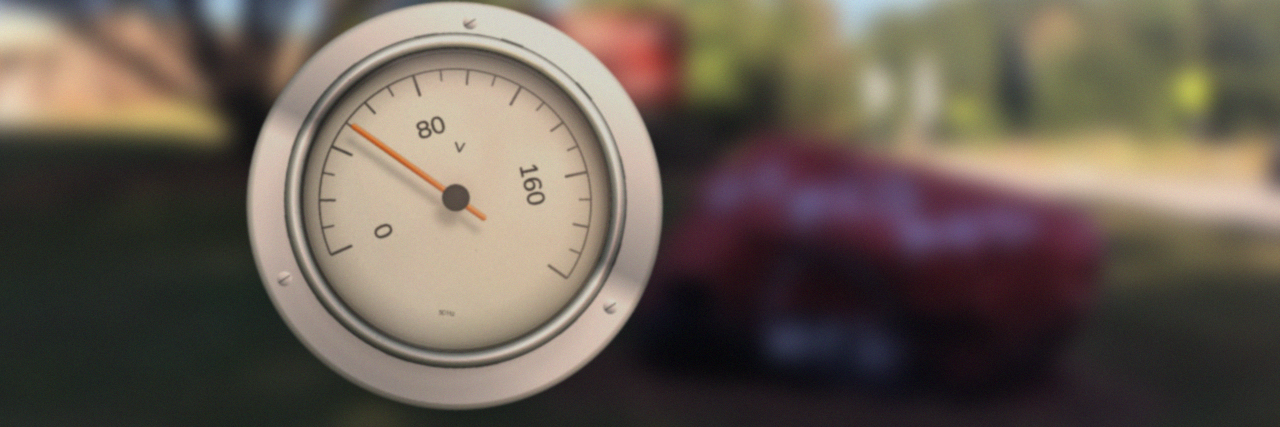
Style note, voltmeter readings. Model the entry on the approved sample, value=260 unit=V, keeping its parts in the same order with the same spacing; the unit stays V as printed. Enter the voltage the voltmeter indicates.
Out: value=50 unit=V
